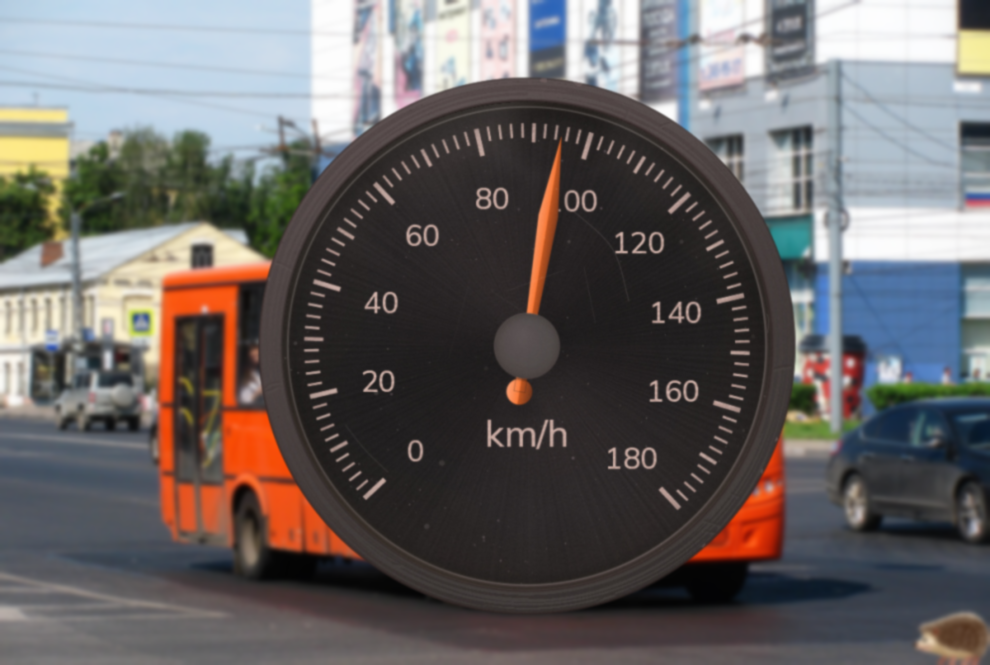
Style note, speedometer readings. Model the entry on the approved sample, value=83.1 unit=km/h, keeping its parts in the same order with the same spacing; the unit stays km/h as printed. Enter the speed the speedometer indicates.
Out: value=95 unit=km/h
